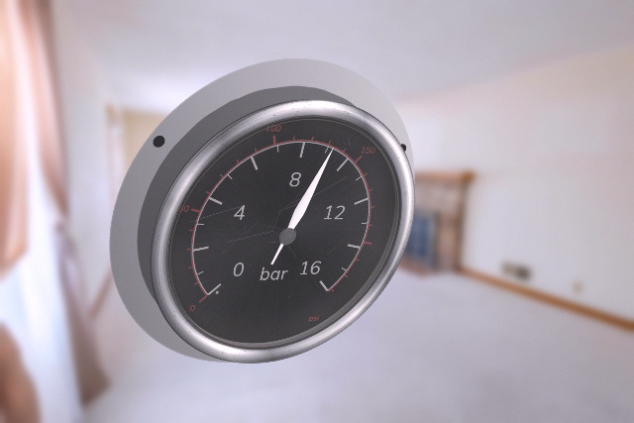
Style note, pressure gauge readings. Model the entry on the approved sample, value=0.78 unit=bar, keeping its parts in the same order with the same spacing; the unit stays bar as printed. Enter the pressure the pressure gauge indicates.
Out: value=9 unit=bar
